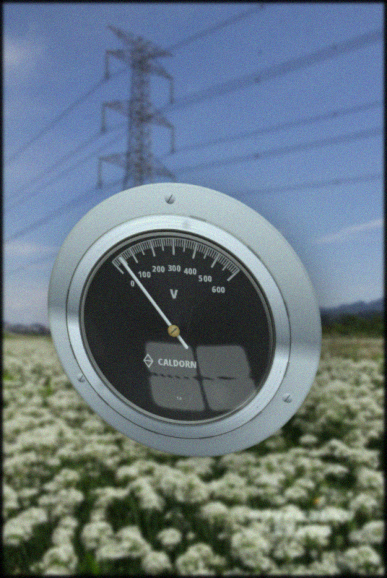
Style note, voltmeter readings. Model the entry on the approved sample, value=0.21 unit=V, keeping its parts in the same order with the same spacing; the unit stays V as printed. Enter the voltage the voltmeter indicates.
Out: value=50 unit=V
